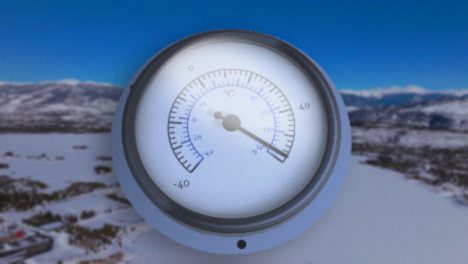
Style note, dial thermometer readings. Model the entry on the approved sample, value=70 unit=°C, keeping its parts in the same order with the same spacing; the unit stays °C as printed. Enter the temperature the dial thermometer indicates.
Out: value=58 unit=°C
